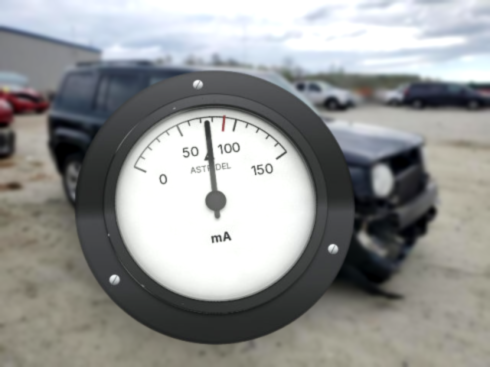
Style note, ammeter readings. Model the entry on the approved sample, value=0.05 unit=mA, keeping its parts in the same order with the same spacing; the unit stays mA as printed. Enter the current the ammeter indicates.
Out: value=75 unit=mA
